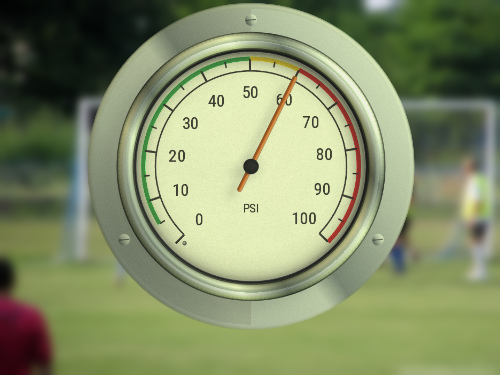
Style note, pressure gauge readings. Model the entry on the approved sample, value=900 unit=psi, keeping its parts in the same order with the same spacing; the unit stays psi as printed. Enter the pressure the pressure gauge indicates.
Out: value=60 unit=psi
